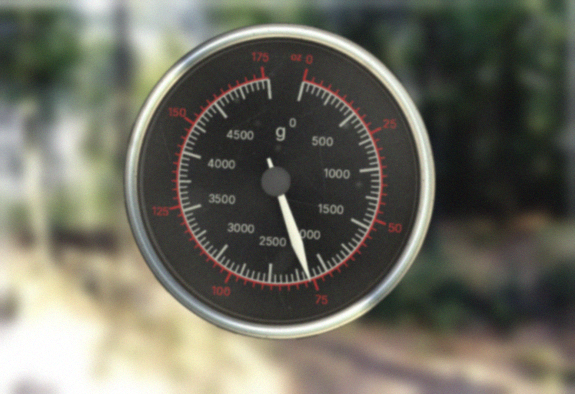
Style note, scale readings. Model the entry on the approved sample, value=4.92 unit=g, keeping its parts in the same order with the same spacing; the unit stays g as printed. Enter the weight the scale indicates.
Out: value=2150 unit=g
